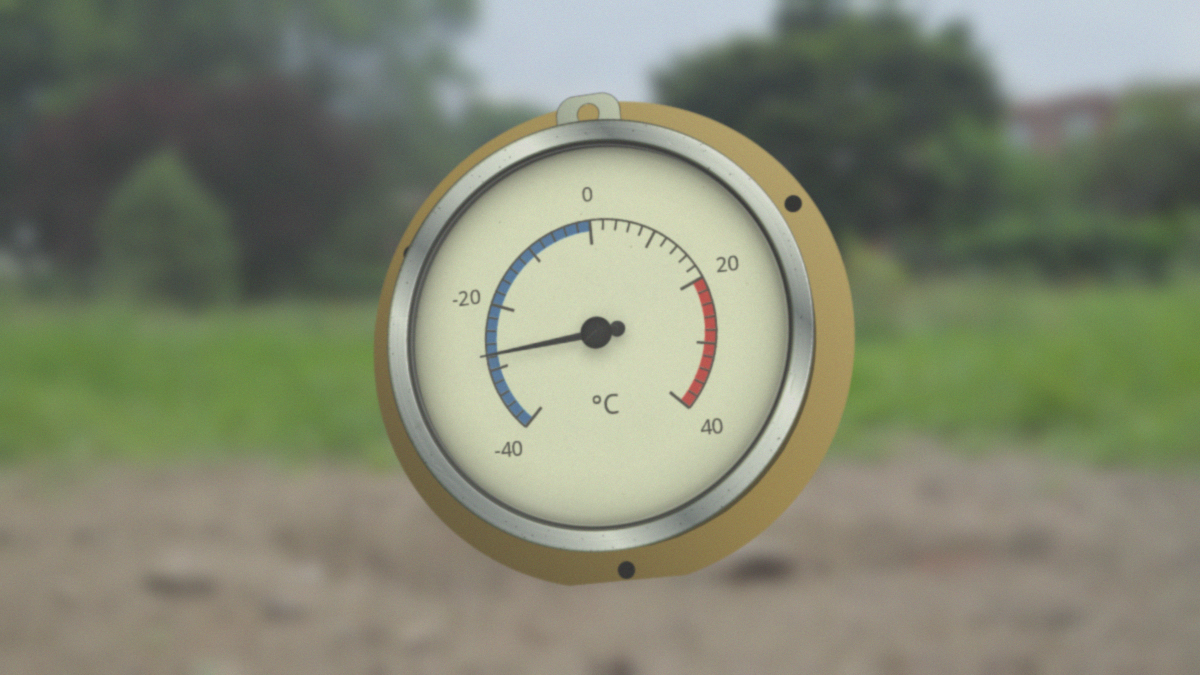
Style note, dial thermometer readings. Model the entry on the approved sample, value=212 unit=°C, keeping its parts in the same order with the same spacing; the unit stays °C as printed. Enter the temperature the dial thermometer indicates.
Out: value=-28 unit=°C
